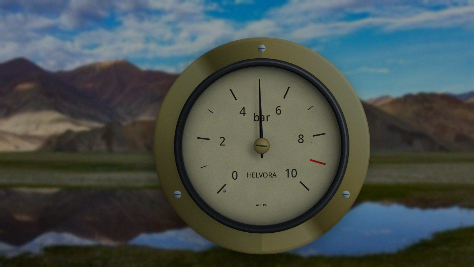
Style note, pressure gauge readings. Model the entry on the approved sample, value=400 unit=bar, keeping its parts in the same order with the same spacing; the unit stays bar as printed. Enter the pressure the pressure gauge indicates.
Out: value=5 unit=bar
